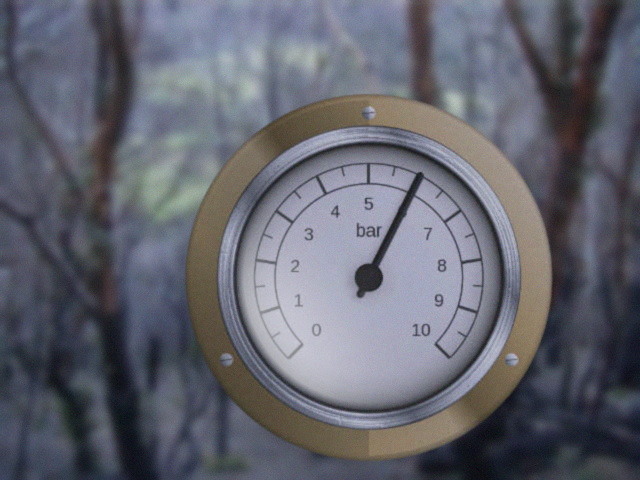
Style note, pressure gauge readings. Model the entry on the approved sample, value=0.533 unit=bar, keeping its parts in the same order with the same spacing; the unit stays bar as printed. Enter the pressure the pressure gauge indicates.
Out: value=6 unit=bar
